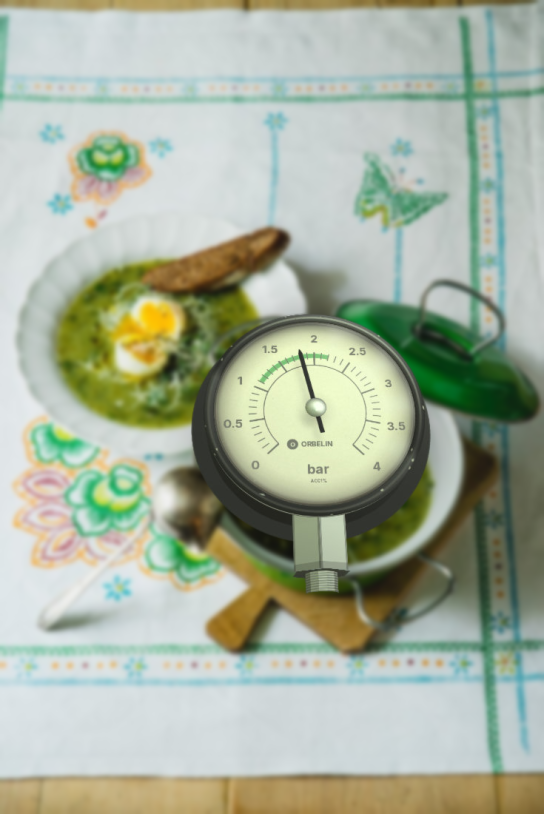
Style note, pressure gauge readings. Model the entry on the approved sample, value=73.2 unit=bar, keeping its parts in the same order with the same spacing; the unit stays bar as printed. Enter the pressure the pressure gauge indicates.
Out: value=1.8 unit=bar
